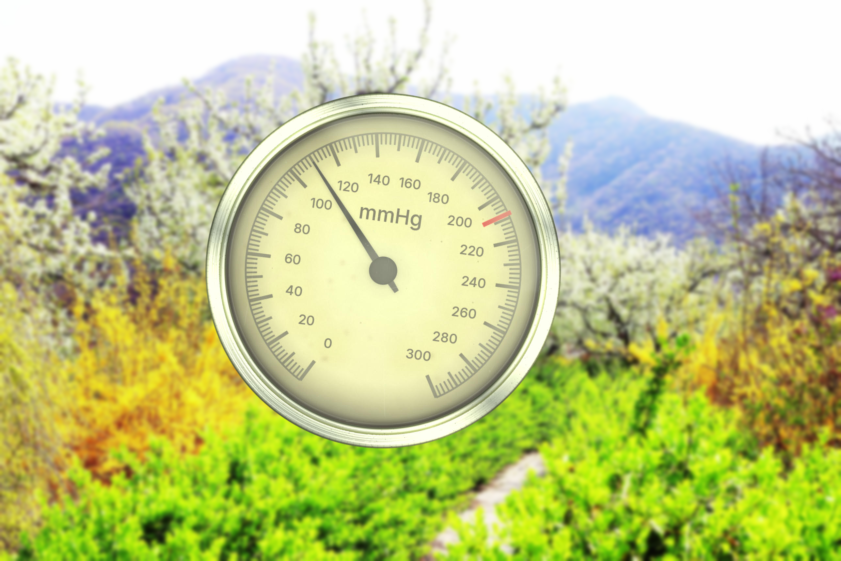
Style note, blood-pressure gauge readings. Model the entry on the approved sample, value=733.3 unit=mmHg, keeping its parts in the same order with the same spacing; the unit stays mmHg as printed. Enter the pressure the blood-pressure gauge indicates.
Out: value=110 unit=mmHg
